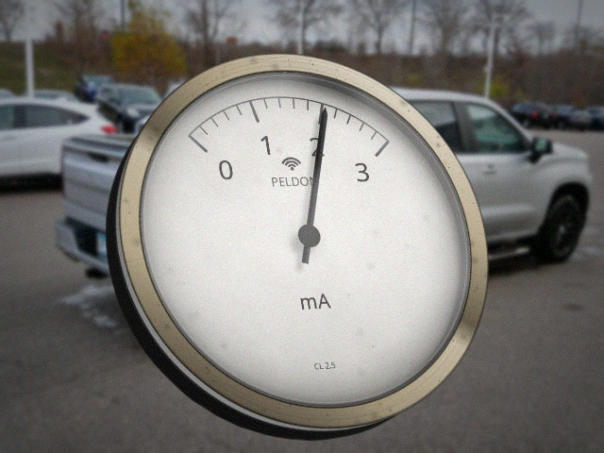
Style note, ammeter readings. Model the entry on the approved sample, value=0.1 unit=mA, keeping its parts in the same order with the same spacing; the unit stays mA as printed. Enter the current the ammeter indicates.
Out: value=2 unit=mA
